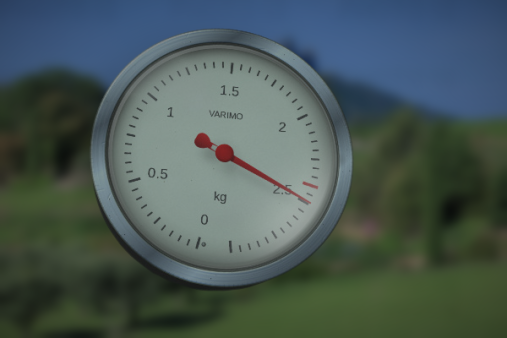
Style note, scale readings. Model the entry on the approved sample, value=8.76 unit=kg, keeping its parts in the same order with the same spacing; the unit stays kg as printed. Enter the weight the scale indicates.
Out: value=2.5 unit=kg
